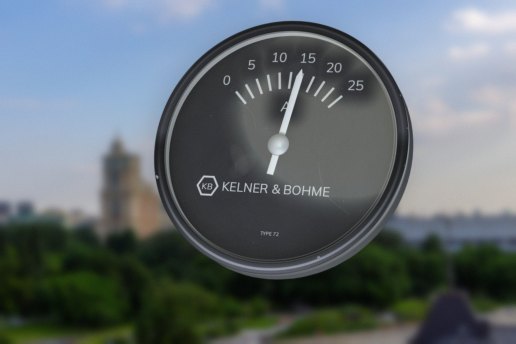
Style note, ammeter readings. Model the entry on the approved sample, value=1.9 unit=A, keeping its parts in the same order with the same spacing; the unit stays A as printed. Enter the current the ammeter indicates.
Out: value=15 unit=A
